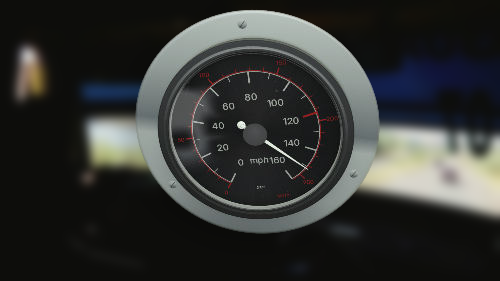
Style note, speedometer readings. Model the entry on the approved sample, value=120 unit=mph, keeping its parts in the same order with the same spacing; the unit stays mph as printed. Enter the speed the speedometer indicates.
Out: value=150 unit=mph
